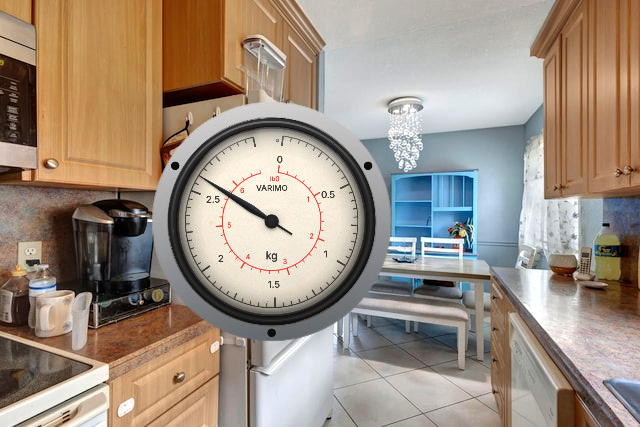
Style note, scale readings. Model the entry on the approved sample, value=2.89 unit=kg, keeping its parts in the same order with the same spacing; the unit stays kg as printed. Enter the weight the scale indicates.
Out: value=2.6 unit=kg
